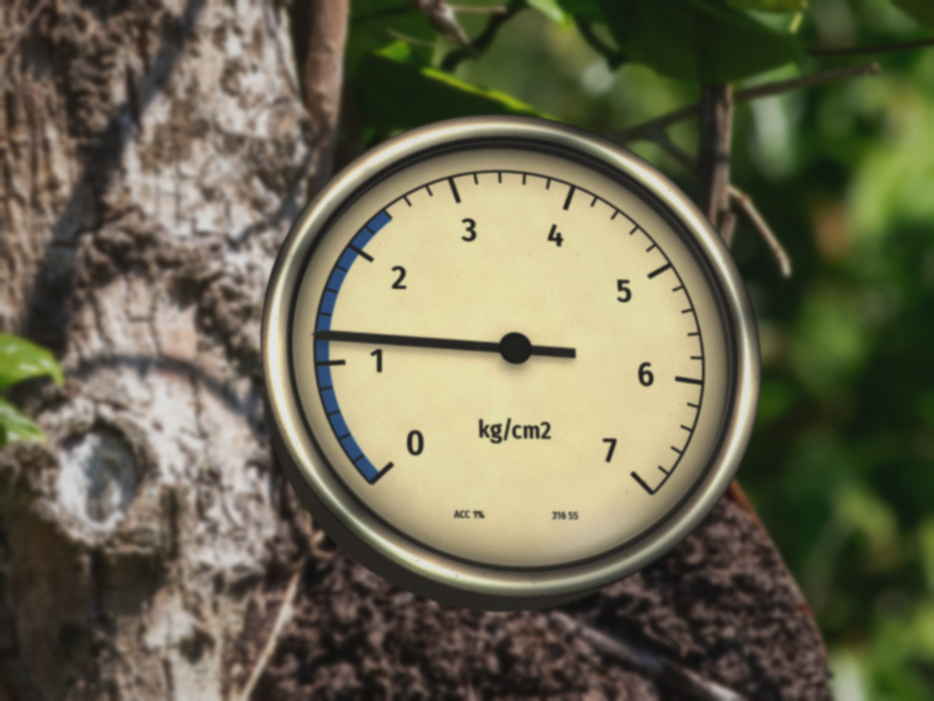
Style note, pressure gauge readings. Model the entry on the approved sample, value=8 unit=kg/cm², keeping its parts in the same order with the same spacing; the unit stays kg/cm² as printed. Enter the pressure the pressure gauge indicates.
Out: value=1.2 unit=kg/cm²
